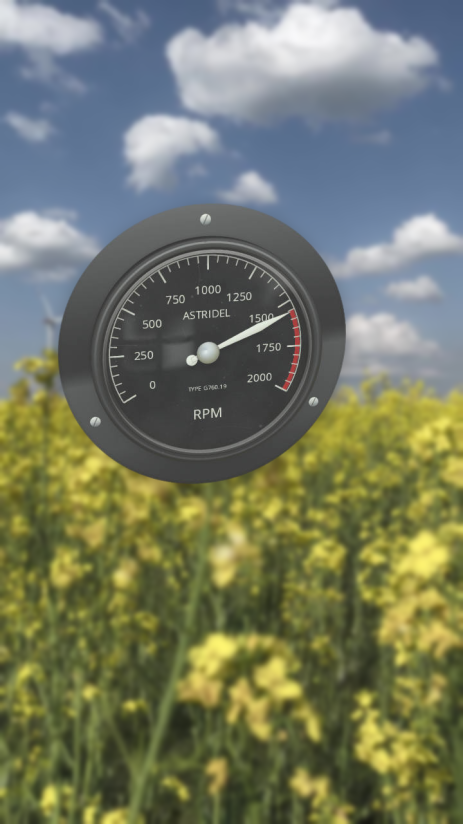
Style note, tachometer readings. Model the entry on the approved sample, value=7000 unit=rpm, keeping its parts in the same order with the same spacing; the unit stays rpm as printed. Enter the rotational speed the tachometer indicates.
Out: value=1550 unit=rpm
